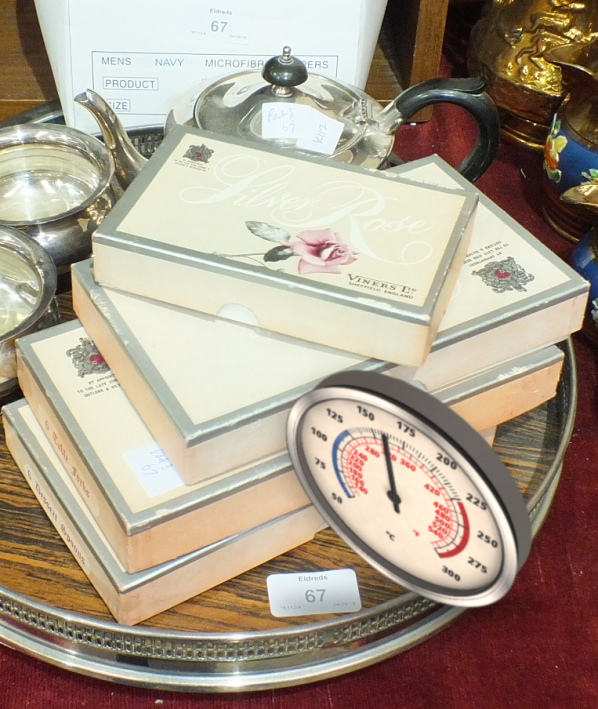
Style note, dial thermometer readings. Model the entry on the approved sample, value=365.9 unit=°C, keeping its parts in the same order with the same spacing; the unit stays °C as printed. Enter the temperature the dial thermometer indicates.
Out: value=162.5 unit=°C
